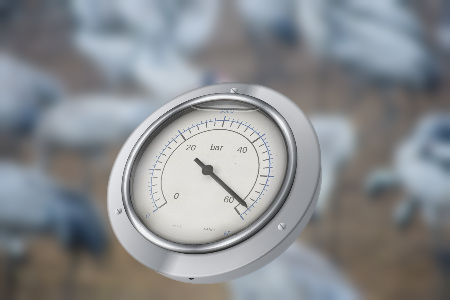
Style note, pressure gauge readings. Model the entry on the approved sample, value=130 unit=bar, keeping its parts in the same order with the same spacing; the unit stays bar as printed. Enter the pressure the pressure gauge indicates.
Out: value=58 unit=bar
